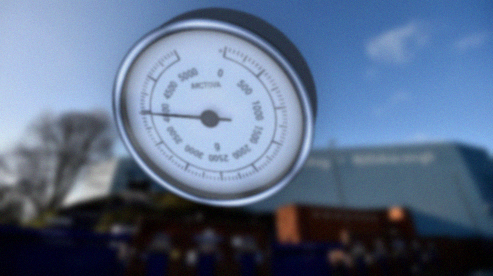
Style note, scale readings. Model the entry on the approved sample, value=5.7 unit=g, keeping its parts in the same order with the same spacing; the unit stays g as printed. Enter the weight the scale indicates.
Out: value=4000 unit=g
